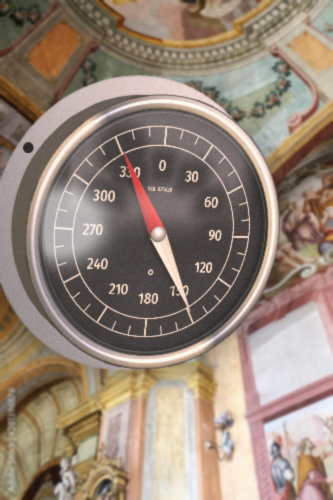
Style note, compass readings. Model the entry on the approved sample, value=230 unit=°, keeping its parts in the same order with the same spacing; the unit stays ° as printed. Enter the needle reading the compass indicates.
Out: value=330 unit=°
